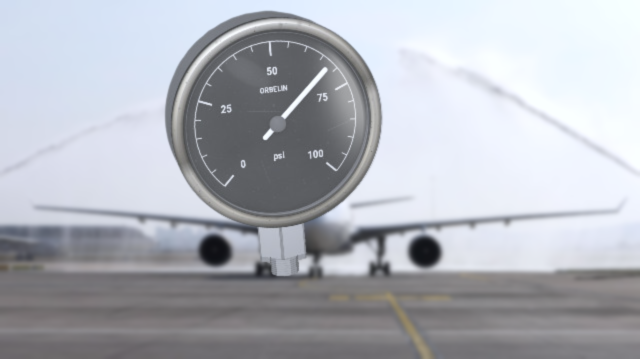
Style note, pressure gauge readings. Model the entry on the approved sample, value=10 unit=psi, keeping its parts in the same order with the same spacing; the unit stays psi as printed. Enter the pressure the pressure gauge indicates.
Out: value=67.5 unit=psi
